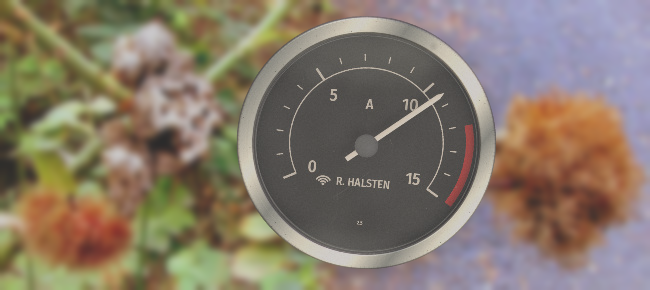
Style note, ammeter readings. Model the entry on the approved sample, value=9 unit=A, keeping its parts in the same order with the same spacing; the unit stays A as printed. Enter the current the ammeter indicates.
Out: value=10.5 unit=A
